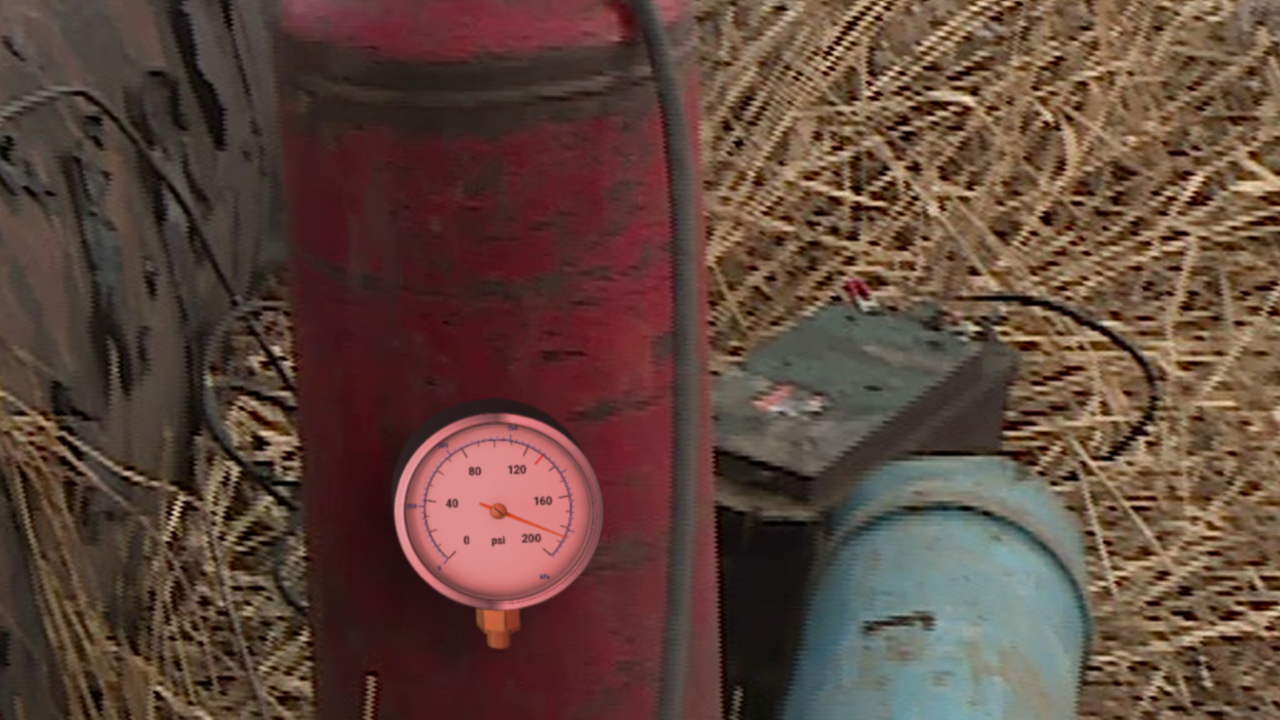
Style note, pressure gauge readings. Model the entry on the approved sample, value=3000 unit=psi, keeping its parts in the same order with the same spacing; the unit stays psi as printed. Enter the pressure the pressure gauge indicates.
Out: value=185 unit=psi
